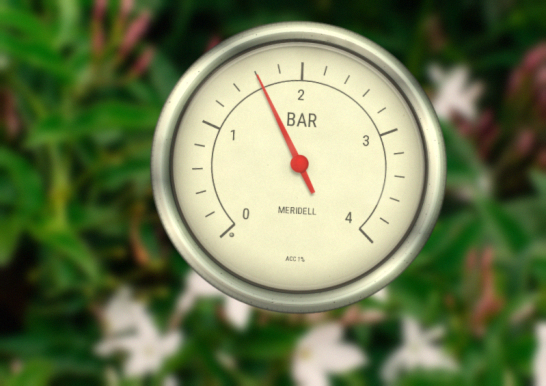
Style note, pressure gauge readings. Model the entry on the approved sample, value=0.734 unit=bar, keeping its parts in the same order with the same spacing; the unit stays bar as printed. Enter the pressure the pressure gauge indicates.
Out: value=1.6 unit=bar
